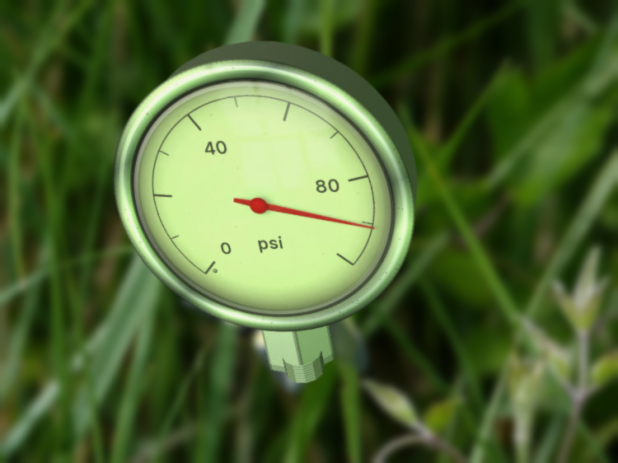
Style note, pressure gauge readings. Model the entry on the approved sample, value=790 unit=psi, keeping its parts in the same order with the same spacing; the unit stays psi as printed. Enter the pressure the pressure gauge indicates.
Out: value=90 unit=psi
